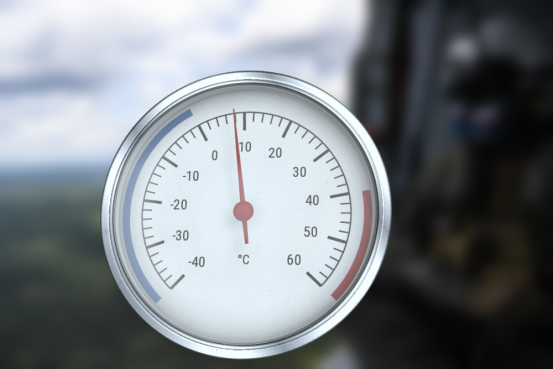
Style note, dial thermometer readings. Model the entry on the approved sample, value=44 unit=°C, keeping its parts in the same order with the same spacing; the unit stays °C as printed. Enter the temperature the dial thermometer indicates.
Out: value=8 unit=°C
